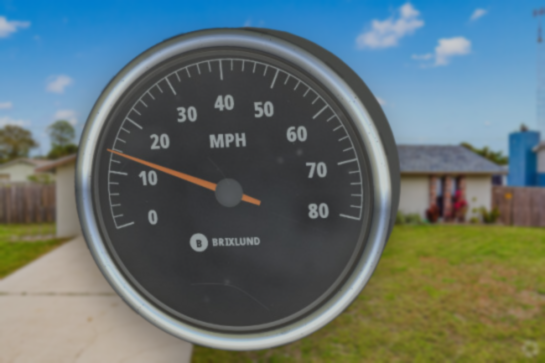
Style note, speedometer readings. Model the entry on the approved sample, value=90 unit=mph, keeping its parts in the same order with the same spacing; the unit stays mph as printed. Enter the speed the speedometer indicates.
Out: value=14 unit=mph
